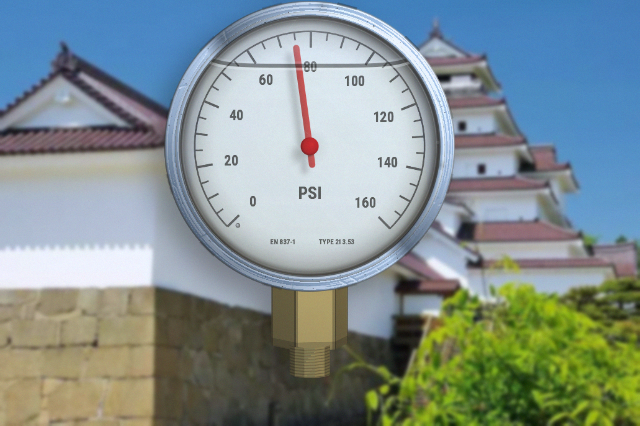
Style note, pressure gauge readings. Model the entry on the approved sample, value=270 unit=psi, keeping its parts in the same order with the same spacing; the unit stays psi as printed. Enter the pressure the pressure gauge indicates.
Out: value=75 unit=psi
